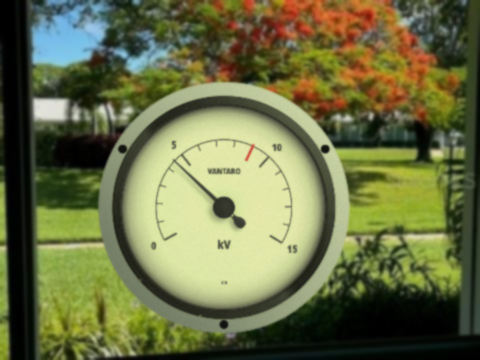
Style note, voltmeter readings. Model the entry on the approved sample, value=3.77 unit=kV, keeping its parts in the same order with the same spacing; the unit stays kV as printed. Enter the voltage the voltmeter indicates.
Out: value=4.5 unit=kV
